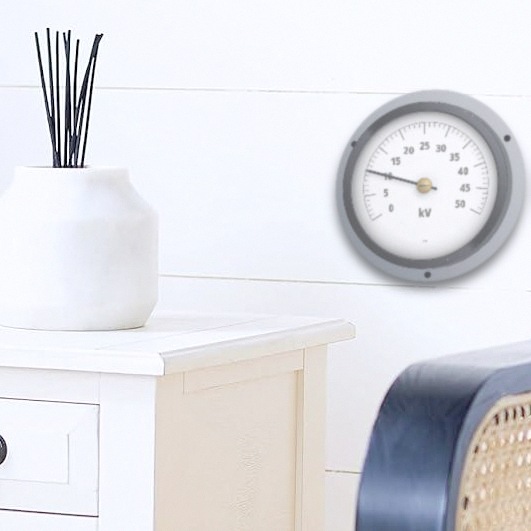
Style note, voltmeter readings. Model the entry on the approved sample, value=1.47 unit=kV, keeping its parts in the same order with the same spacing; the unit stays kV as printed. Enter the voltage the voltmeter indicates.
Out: value=10 unit=kV
